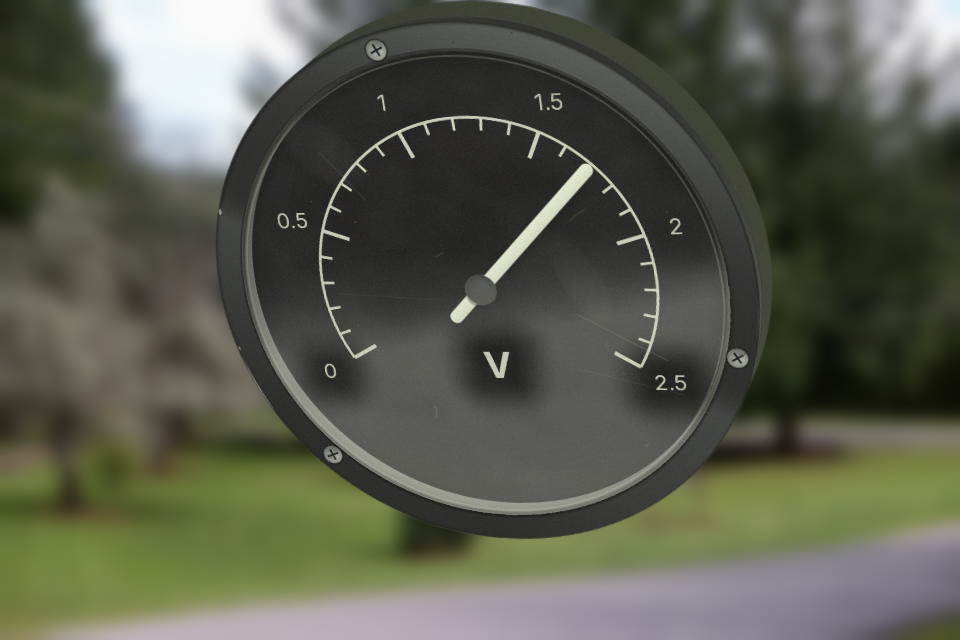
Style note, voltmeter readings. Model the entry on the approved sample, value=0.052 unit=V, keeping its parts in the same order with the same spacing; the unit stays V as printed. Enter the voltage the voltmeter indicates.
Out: value=1.7 unit=V
